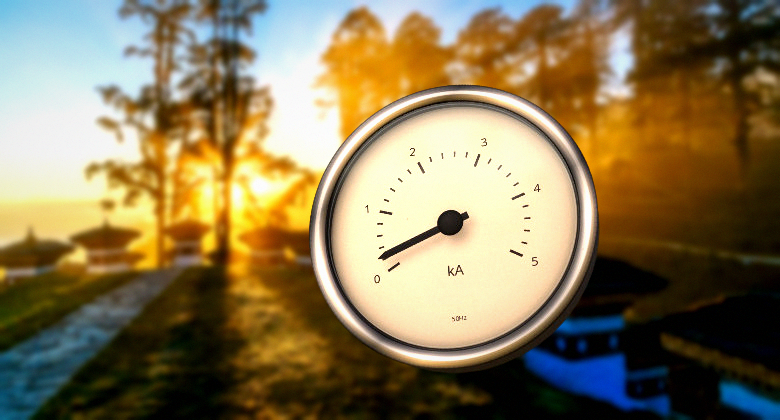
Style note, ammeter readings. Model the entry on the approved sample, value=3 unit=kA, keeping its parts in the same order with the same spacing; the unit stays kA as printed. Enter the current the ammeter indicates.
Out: value=0.2 unit=kA
